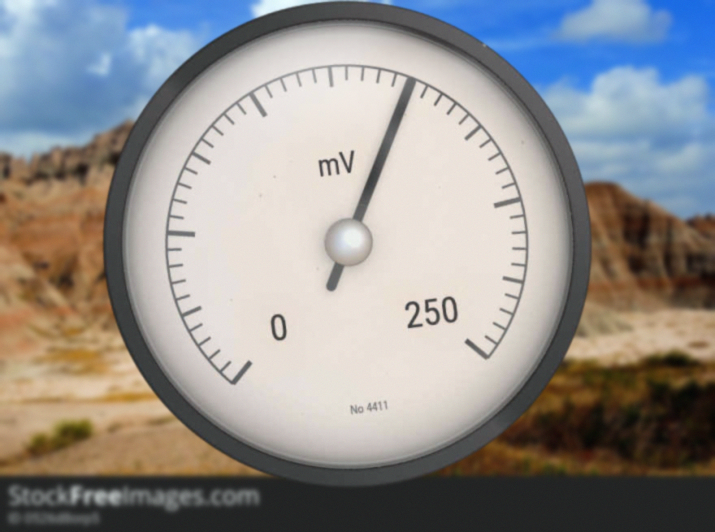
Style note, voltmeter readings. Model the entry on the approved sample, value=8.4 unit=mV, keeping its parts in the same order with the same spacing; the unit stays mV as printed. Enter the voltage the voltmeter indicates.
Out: value=150 unit=mV
